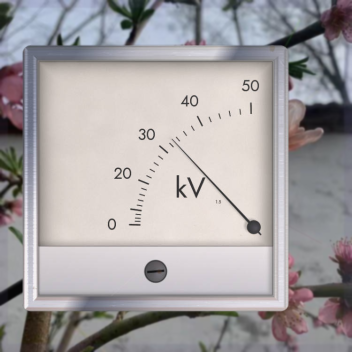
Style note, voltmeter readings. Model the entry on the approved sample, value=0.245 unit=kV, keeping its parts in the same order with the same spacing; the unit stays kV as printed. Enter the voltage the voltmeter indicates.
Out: value=33 unit=kV
